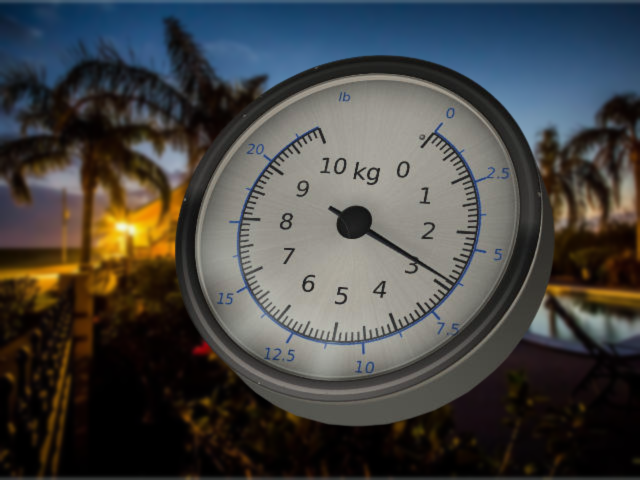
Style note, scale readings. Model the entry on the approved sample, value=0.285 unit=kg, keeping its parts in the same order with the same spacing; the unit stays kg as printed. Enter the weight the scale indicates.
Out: value=2.9 unit=kg
